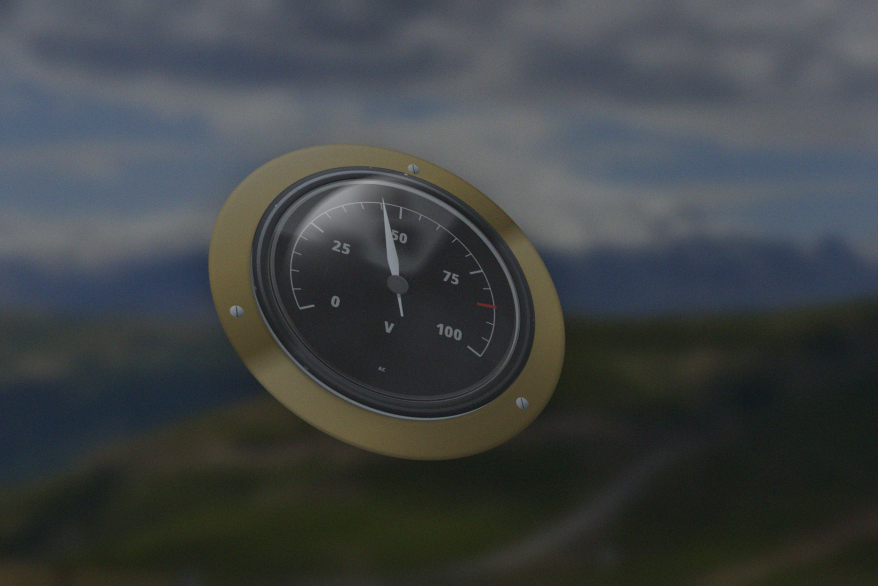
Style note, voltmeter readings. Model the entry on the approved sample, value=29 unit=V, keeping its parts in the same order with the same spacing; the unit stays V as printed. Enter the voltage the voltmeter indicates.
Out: value=45 unit=V
